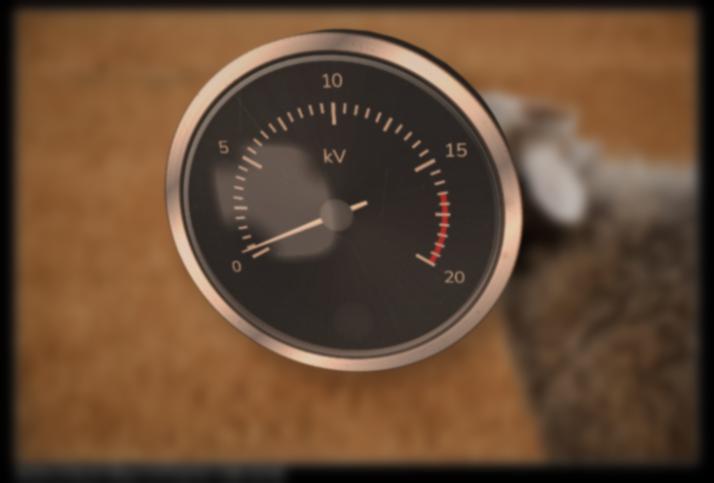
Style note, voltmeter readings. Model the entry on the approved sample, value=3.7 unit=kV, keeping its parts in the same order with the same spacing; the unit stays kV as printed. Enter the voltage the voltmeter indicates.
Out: value=0.5 unit=kV
